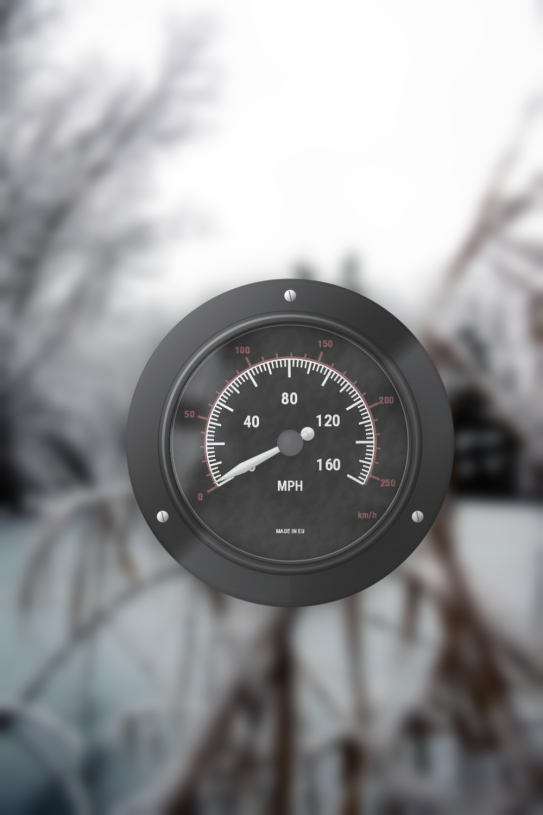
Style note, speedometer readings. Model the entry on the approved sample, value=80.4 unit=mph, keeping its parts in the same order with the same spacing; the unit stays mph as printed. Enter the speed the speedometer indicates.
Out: value=2 unit=mph
